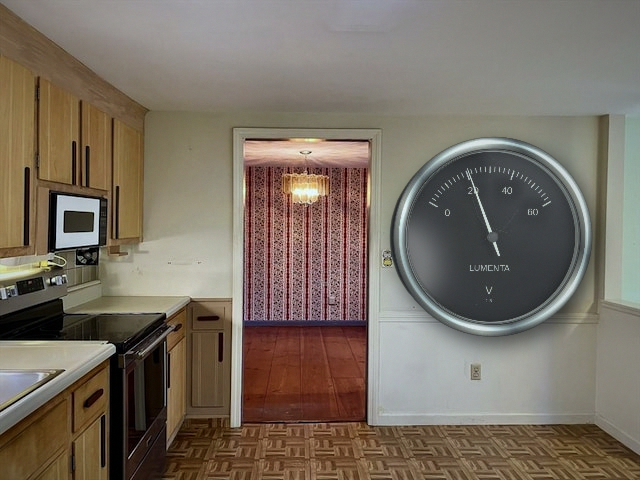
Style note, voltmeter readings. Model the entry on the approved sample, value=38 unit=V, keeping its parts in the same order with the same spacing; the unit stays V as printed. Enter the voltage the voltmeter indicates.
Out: value=20 unit=V
